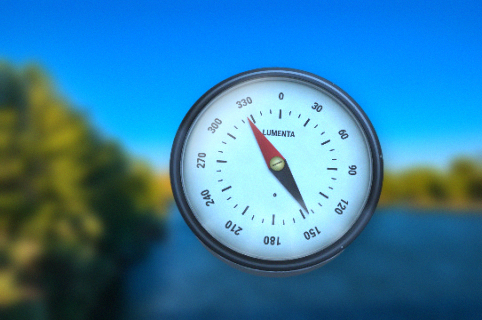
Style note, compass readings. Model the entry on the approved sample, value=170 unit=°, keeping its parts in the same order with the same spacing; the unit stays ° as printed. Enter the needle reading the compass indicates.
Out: value=325 unit=°
